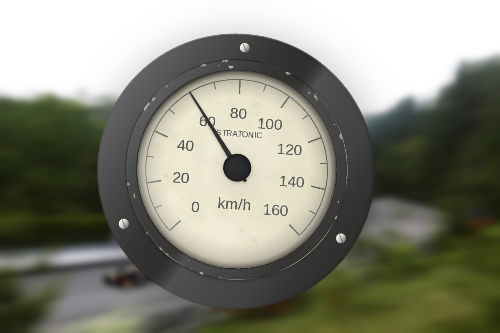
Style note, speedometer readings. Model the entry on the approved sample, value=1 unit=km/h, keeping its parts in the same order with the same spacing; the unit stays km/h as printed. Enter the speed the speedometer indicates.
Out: value=60 unit=km/h
